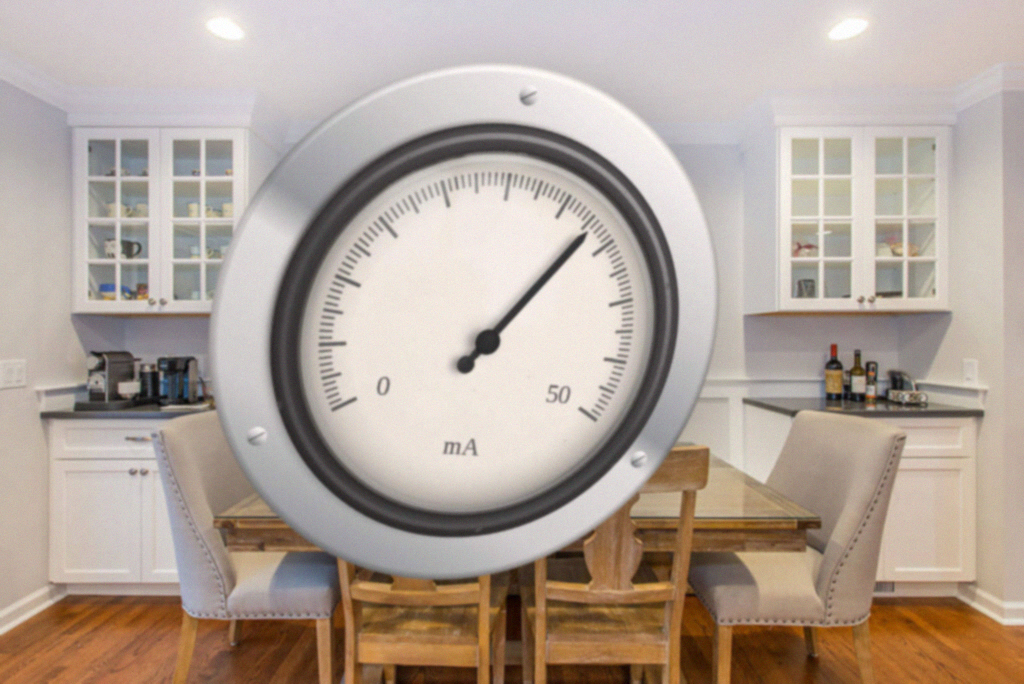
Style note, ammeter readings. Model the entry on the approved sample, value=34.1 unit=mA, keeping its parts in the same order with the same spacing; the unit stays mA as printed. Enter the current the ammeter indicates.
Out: value=32.5 unit=mA
